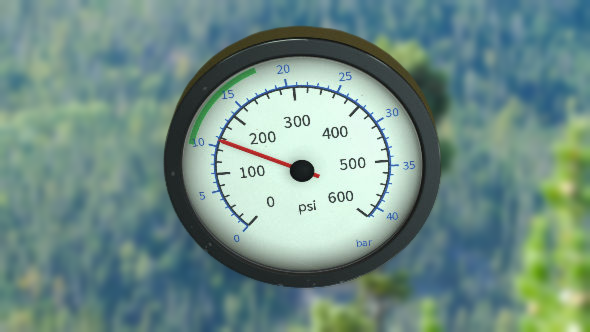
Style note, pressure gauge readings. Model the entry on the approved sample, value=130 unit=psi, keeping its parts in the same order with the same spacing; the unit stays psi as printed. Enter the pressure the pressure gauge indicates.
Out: value=160 unit=psi
